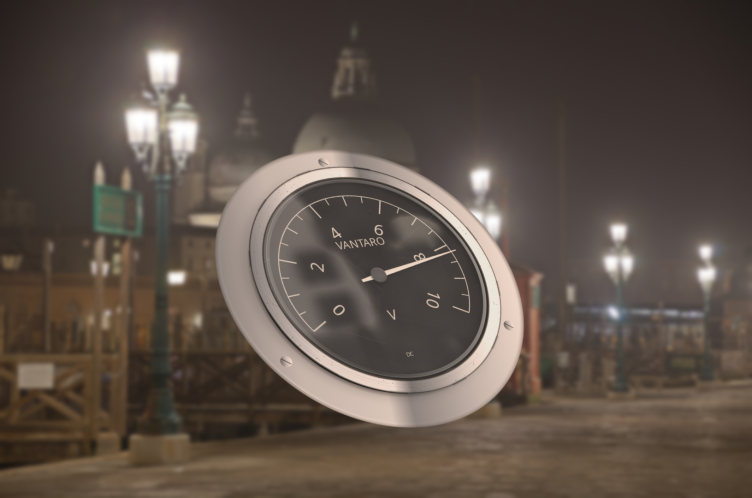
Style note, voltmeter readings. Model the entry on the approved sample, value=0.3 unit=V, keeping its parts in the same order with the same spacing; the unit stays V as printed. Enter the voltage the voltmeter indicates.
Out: value=8.25 unit=V
